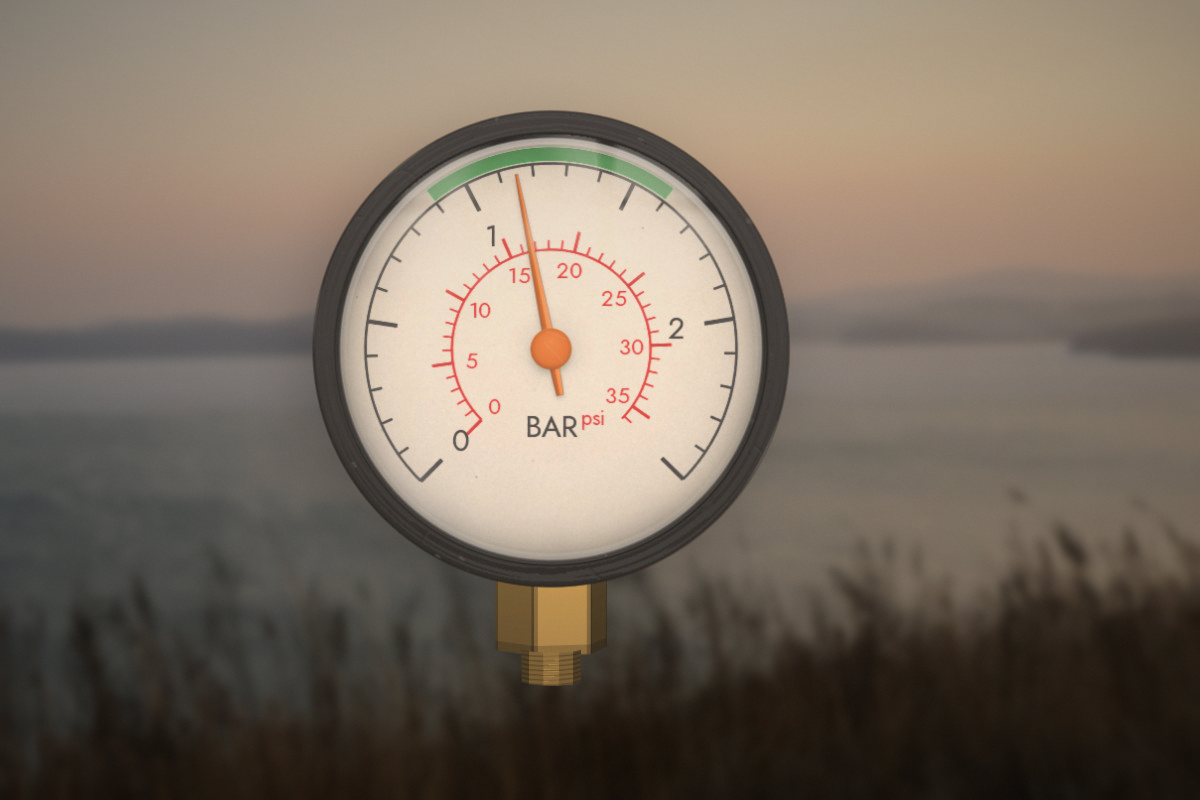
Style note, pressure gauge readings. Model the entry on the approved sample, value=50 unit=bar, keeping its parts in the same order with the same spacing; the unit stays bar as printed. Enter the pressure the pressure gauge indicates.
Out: value=1.15 unit=bar
